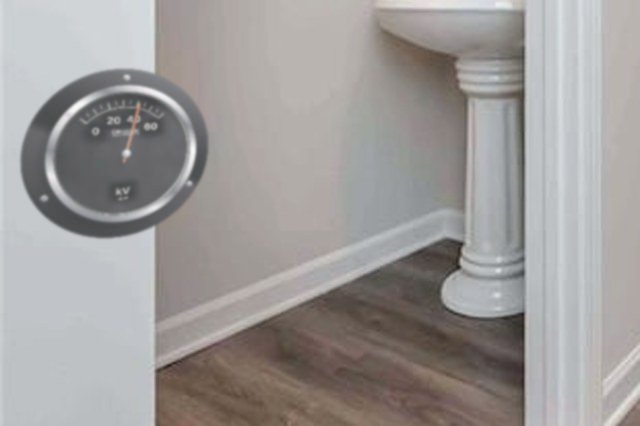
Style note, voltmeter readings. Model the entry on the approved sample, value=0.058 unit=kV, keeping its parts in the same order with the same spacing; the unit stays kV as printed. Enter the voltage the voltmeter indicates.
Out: value=40 unit=kV
